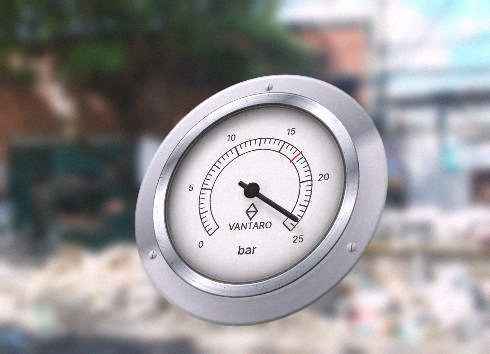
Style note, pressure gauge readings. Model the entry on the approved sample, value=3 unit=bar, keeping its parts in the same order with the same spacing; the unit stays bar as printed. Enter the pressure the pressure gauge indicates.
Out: value=24 unit=bar
